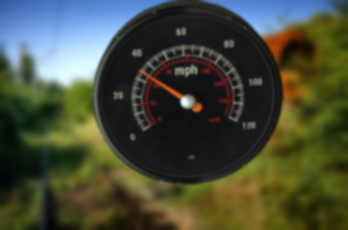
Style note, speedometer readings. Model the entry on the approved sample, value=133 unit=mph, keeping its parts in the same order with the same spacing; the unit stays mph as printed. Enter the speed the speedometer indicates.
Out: value=35 unit=mph
